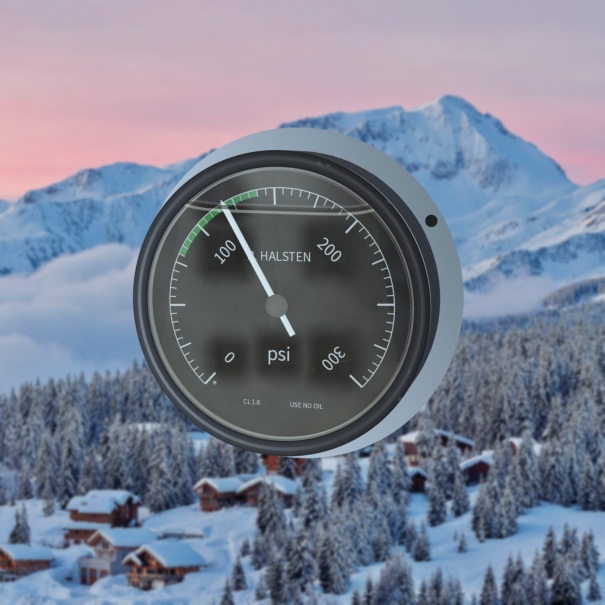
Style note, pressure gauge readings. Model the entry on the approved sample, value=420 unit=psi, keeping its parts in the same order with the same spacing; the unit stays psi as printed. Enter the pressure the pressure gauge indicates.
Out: value=120 unit=psi
